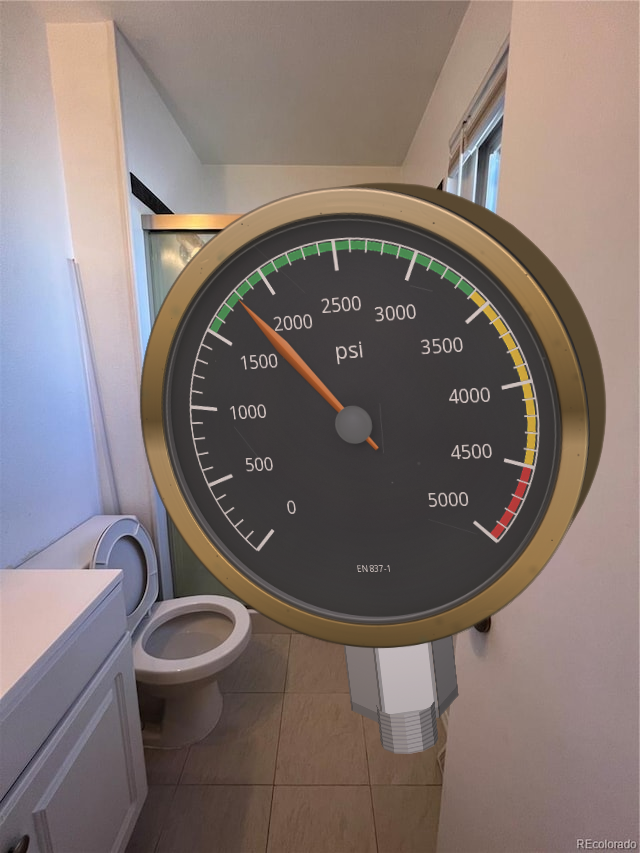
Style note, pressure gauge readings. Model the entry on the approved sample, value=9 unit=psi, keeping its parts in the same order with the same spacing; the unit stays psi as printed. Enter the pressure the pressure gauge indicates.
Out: value=1800 unit=psi
